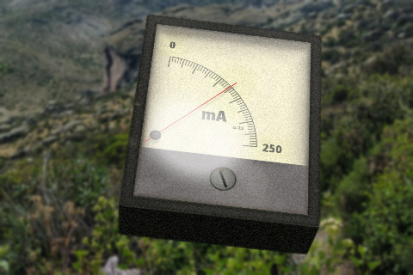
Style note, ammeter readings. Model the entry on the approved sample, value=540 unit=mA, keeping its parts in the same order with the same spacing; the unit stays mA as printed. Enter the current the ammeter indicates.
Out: value=125 unit=mA
